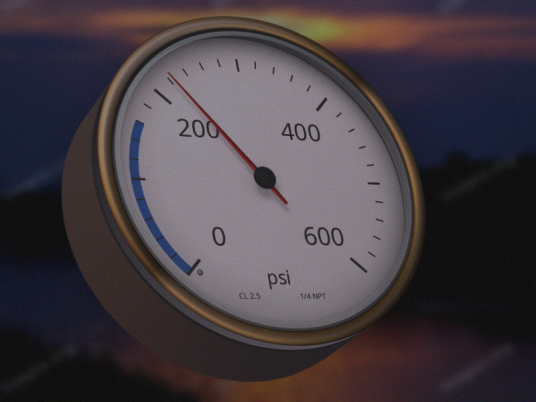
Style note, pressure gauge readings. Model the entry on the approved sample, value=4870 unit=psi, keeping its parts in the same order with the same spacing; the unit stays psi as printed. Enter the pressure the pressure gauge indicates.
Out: value=220 unit=psi
